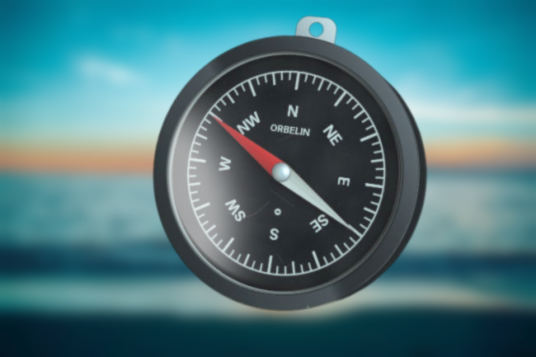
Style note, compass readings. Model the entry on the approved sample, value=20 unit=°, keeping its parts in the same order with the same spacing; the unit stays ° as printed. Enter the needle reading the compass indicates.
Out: value=300 unit=°
